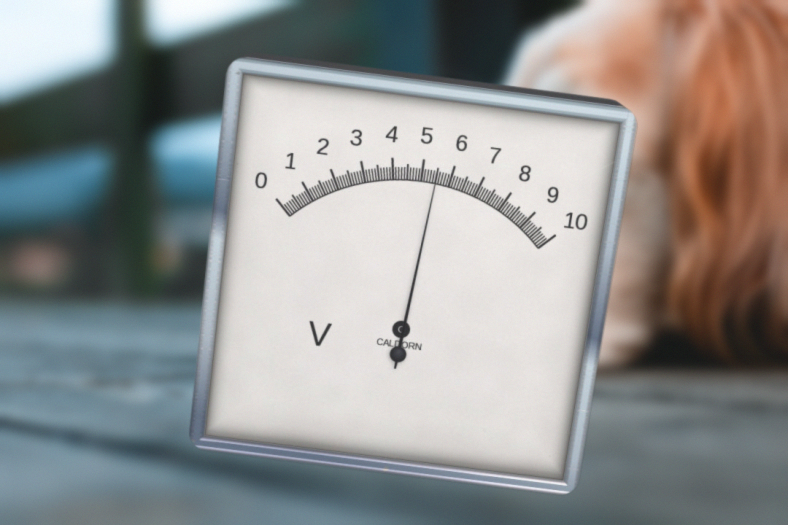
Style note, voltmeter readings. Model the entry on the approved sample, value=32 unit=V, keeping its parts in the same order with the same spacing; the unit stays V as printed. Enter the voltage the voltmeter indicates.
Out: value=5.5 unit=V
